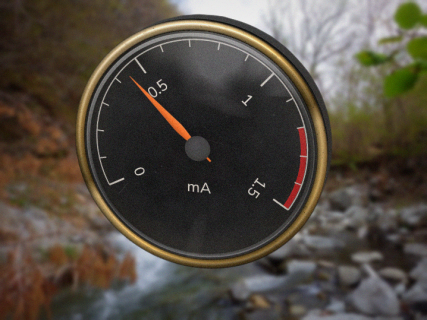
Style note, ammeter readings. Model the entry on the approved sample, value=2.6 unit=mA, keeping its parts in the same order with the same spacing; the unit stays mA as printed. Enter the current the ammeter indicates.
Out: value=0.45 unit=mA
